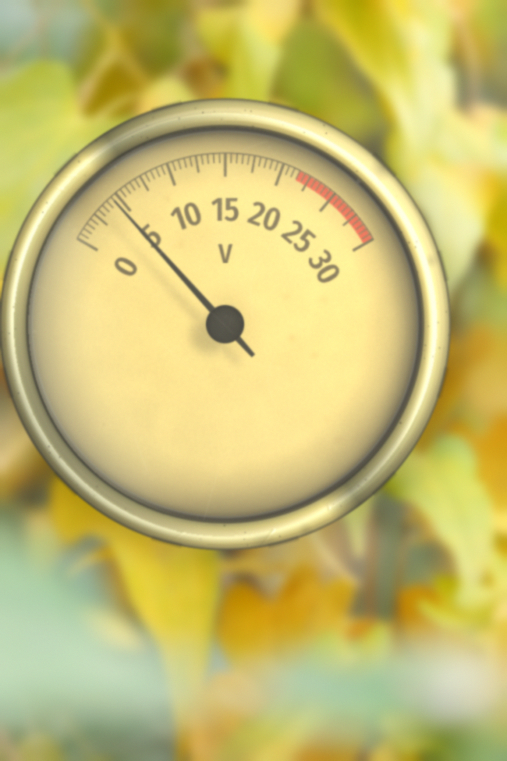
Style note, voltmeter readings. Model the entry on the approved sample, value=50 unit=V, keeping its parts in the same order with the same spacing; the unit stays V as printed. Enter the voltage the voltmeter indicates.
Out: value=4.5 unit=V
